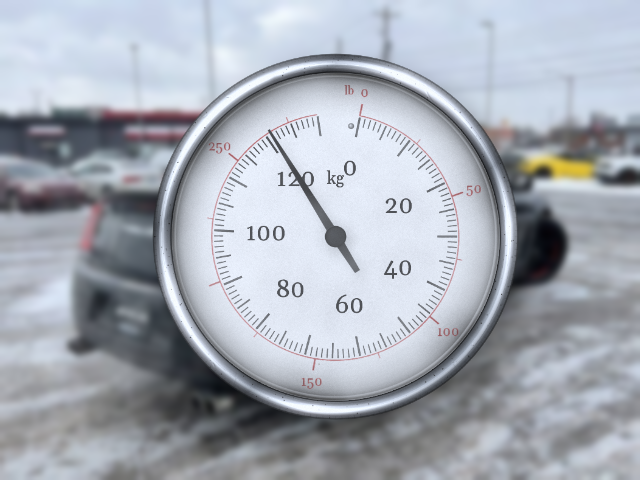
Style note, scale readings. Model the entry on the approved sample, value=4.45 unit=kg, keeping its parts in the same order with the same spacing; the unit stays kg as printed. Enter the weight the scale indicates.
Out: value=121 unit=kg
